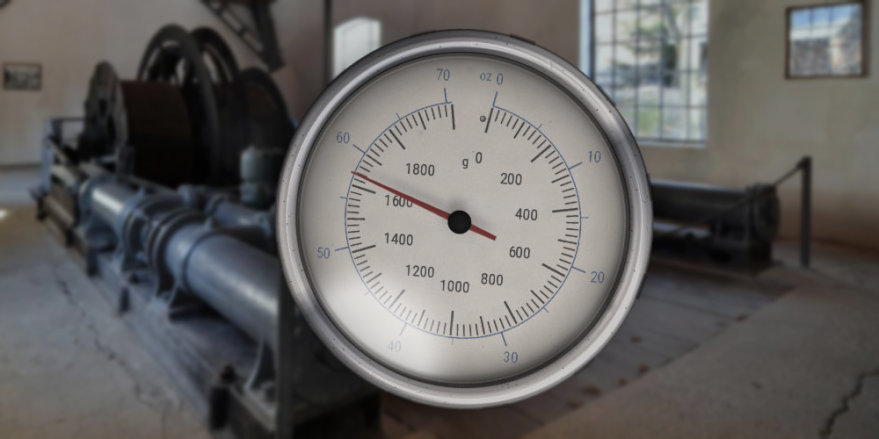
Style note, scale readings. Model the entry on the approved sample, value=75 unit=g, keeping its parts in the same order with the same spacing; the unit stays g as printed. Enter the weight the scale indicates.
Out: value=1640 unit=g
